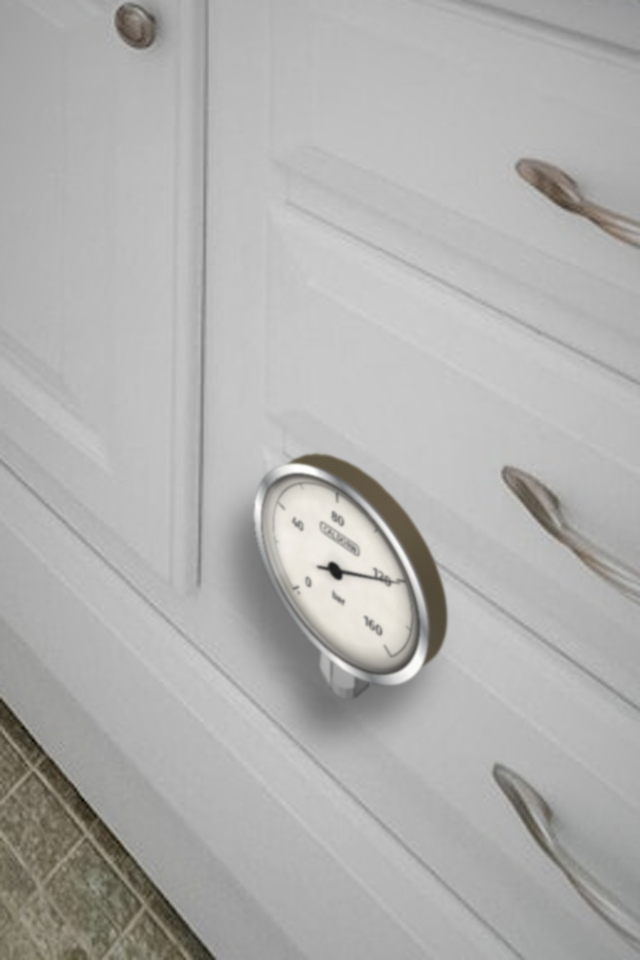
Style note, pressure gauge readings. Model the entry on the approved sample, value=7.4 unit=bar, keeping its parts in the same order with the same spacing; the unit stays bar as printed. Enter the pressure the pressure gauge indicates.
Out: value=120 unit=bar
